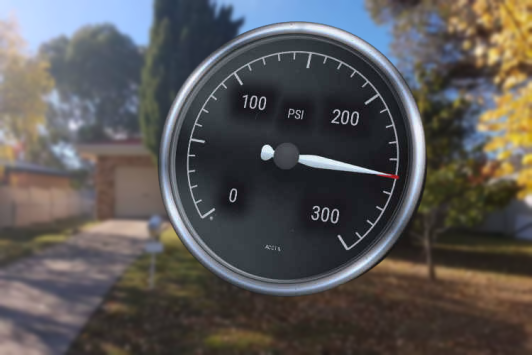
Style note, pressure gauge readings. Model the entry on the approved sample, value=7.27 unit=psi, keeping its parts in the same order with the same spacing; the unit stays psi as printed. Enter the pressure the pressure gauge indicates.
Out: value=250 unit=psi
